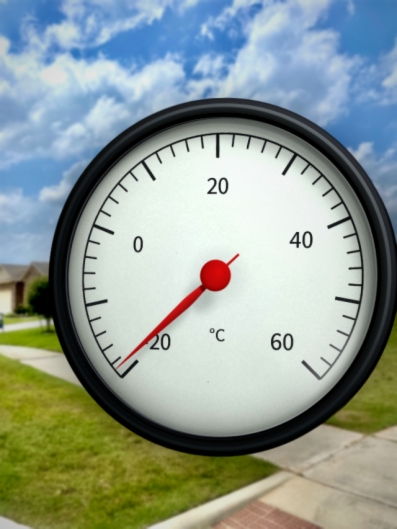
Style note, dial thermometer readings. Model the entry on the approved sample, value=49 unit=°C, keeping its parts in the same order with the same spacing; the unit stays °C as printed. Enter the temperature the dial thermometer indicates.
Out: value=-19 unit=°C
